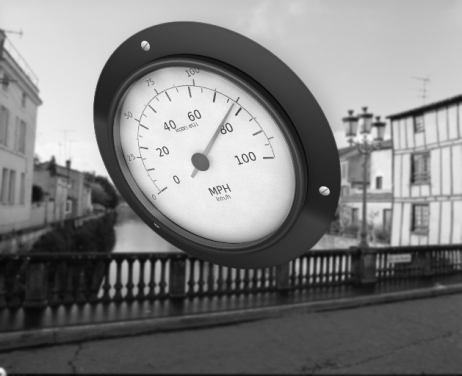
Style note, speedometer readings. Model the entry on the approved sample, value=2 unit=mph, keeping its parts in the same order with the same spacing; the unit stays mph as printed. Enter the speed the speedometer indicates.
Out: value=77.5 unit=mph
